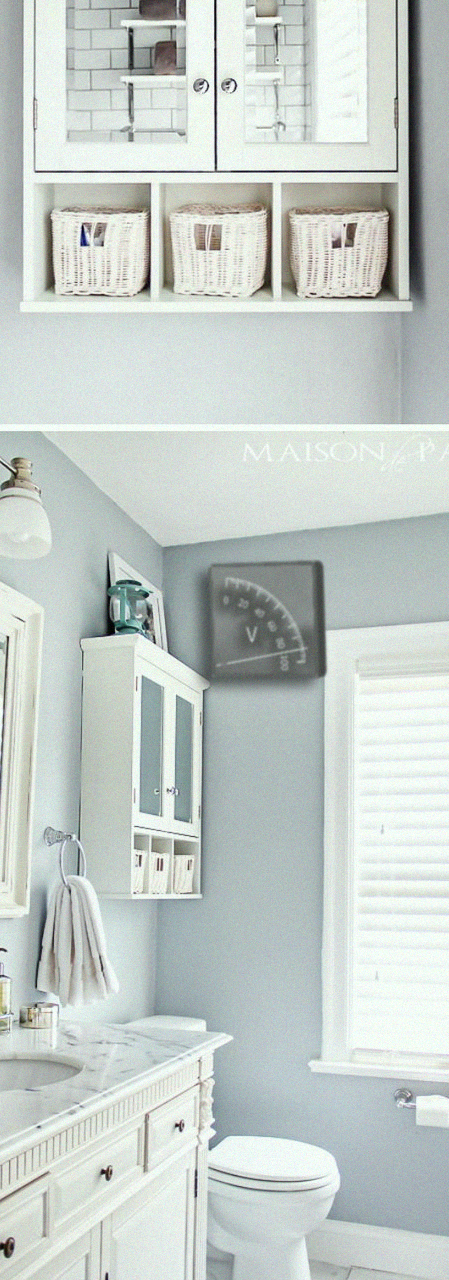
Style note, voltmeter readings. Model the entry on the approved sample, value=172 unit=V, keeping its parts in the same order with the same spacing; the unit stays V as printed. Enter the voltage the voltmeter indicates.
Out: value=90 unit=V
